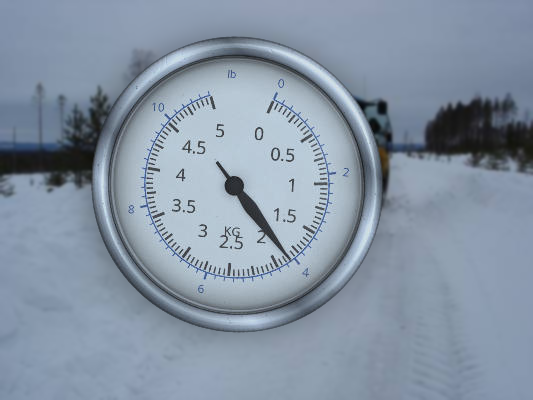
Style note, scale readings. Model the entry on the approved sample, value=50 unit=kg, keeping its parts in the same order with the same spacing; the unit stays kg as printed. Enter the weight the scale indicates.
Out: value=1.85 unit=kg
